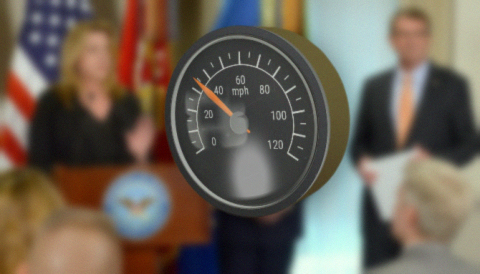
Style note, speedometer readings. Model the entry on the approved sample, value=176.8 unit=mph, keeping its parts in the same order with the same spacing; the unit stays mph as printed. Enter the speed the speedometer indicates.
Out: value=35 unit=mph
